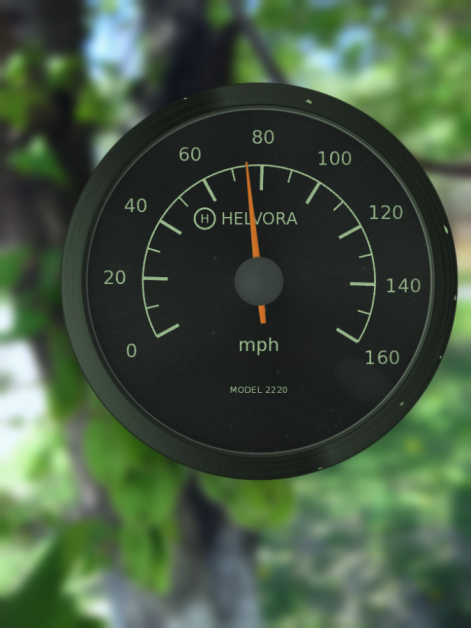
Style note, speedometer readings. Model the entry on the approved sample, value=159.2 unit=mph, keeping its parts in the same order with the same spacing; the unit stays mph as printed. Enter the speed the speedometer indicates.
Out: value=75 unit=mph
